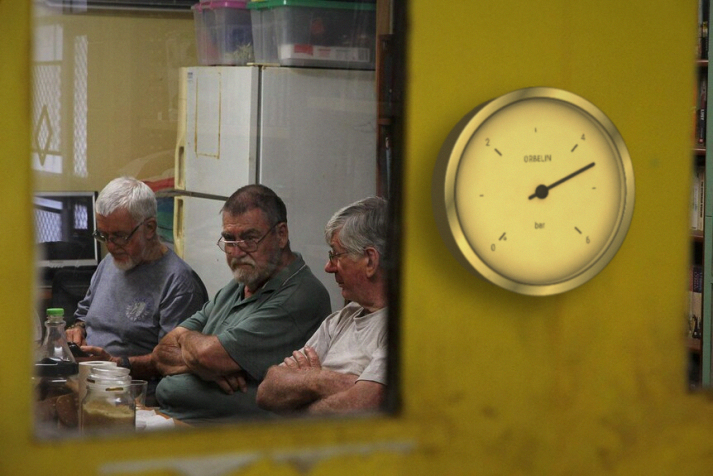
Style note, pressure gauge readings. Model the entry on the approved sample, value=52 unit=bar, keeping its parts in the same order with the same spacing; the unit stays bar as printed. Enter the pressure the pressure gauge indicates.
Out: value=4.5 unit=bar
